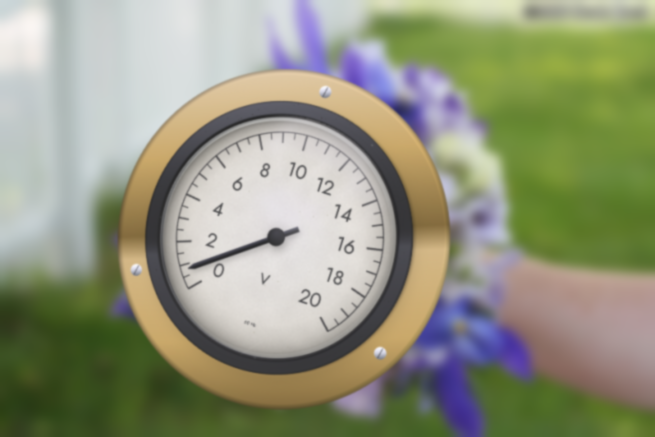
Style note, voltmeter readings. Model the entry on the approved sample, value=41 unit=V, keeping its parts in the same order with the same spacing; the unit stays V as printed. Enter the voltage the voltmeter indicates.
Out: value=0.75 unit=V
